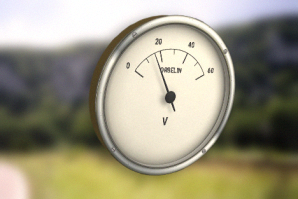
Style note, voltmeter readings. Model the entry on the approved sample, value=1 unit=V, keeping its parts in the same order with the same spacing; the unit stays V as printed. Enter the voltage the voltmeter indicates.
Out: value=15 unit=V
